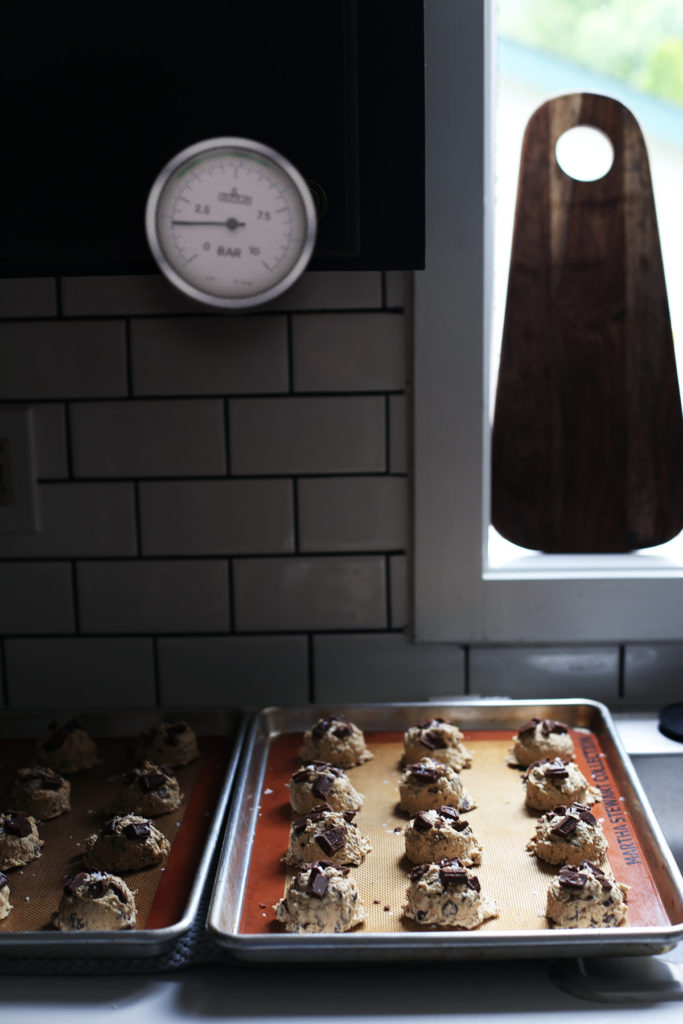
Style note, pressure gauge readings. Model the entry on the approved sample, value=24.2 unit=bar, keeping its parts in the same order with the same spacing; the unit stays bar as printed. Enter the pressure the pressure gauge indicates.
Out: value=1.5 unit=bar
